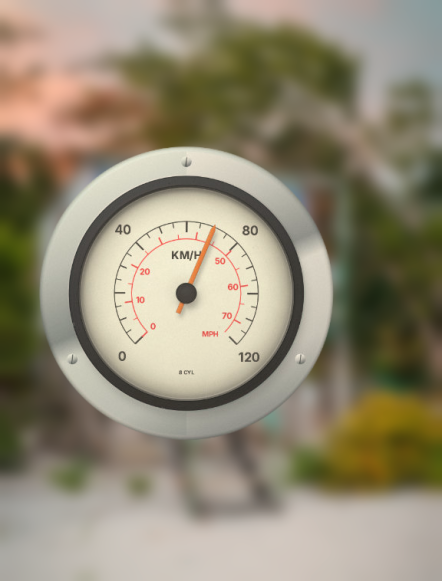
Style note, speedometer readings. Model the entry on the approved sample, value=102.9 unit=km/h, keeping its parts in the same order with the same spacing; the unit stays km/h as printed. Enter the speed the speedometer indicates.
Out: value=70 unit=km/h
